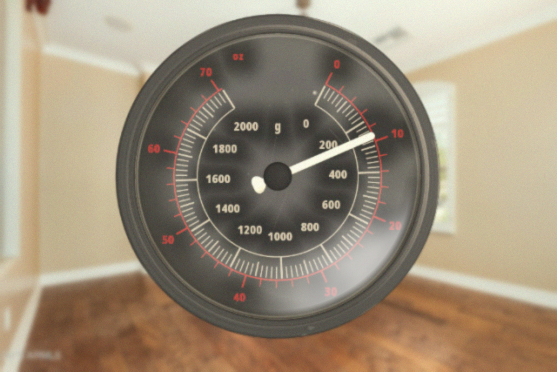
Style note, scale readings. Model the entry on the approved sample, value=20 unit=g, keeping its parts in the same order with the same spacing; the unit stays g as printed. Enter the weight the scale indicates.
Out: value=260 unit=g
